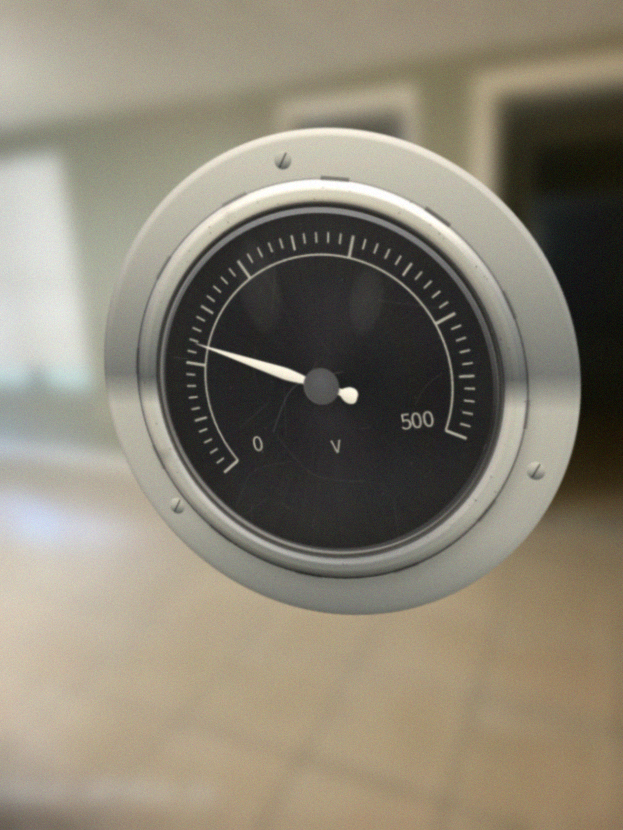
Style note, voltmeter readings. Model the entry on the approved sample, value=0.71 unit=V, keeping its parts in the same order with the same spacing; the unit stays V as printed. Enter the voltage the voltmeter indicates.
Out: value=120 unit=V
